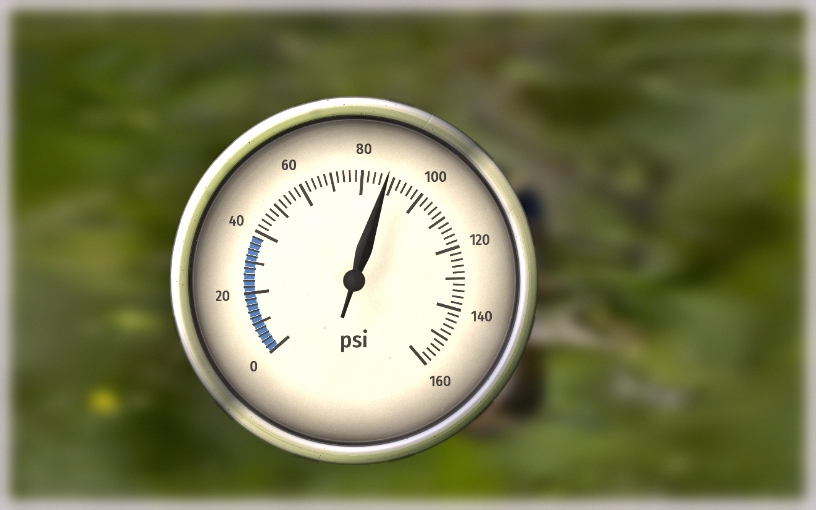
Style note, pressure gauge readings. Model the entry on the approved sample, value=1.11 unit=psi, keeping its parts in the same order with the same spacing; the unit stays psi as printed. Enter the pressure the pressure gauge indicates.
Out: value=88 unit=psi
